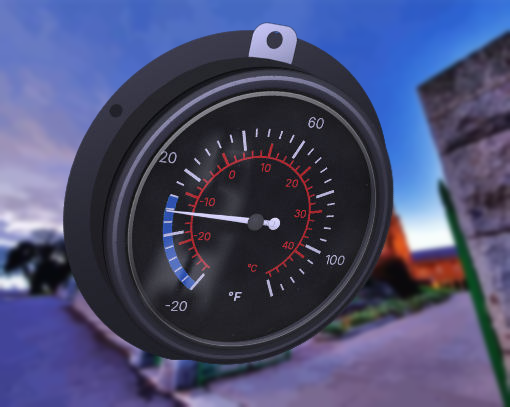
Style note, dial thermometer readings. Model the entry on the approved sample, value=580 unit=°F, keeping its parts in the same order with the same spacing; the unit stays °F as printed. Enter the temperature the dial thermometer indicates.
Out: value=8 unit=°F
